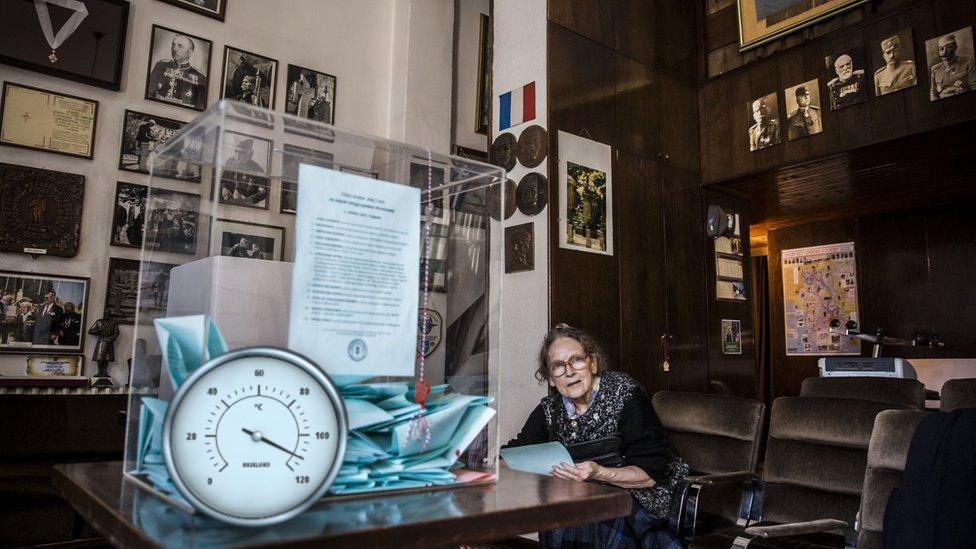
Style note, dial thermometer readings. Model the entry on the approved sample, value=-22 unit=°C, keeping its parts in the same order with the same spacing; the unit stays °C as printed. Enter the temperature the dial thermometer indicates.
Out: value=112 unit=°C
